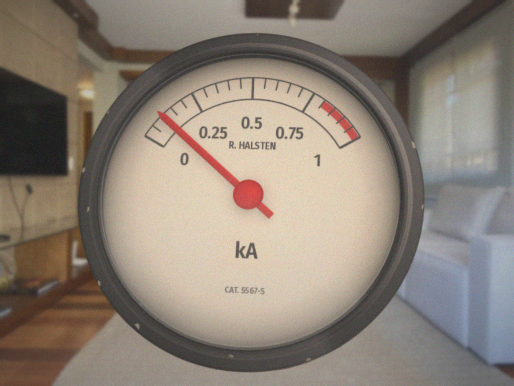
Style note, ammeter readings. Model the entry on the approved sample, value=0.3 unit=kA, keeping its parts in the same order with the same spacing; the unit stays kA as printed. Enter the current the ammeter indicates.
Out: value=0.1 unit=kA
